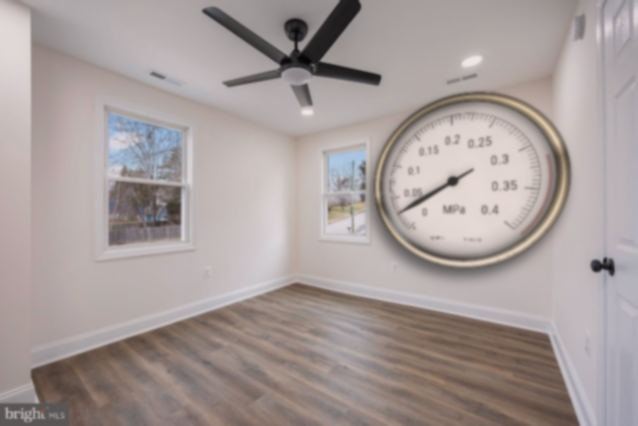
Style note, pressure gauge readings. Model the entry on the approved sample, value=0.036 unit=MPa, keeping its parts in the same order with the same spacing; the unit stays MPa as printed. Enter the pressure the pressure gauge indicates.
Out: value=0.025 unit=MPa
